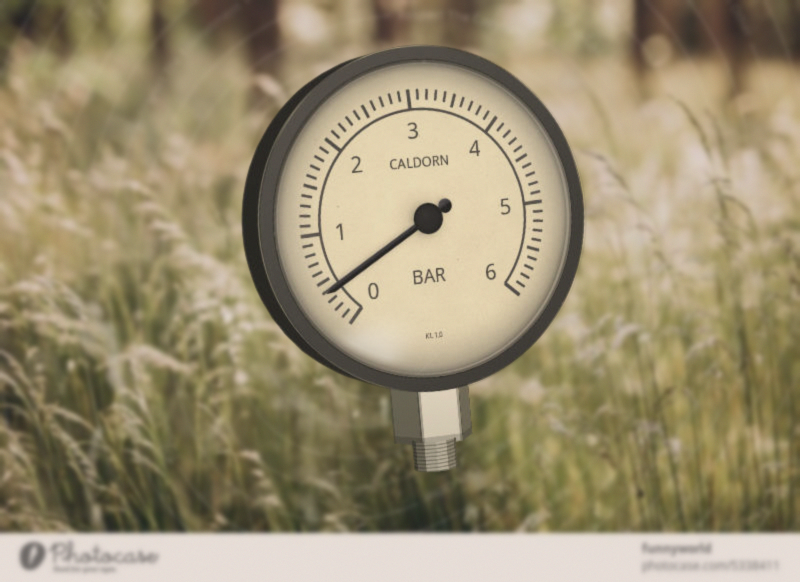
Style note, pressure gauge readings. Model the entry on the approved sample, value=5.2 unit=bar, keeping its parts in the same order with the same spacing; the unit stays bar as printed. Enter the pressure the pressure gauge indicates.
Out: value=0.4 unit=bar
